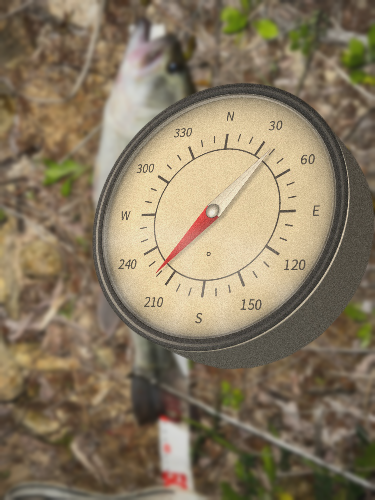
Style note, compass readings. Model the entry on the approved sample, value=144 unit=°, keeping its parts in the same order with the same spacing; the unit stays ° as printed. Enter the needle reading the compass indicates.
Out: value=220 unit=°
